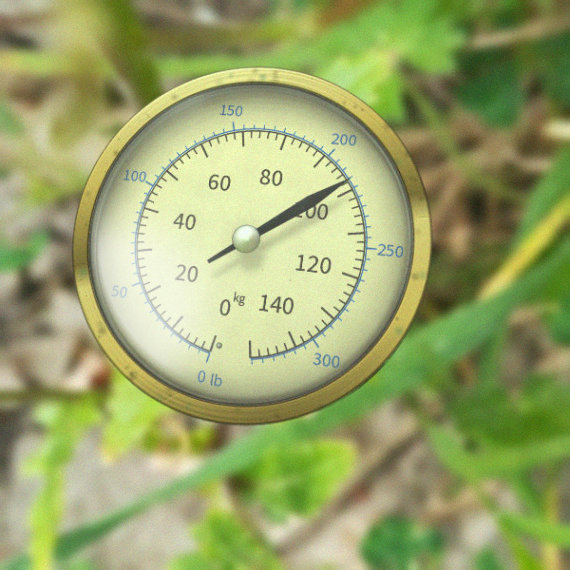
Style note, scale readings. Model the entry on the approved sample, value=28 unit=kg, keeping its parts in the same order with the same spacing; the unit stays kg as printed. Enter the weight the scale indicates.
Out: value=98 unit=kg
